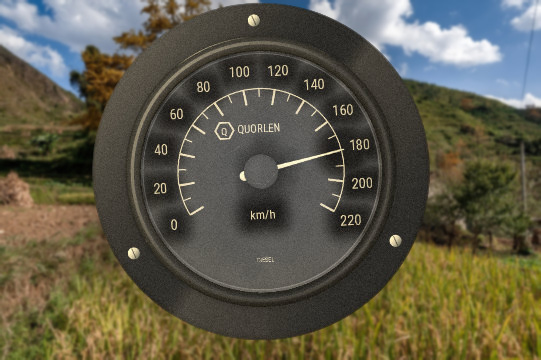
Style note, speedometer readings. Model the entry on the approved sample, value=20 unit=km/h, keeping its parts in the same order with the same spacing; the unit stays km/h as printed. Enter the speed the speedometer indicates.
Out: value=180 unit=km/h
